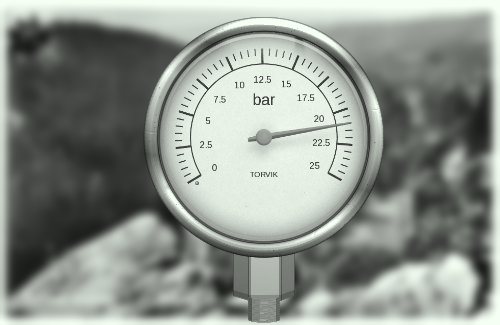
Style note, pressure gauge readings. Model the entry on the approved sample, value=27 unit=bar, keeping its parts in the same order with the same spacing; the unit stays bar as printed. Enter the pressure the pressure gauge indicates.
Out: value=21 unit=bar
